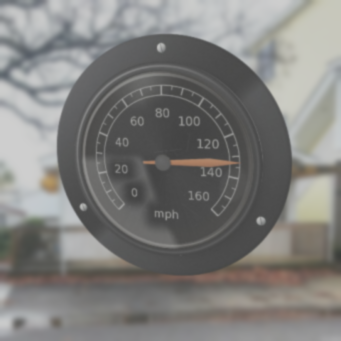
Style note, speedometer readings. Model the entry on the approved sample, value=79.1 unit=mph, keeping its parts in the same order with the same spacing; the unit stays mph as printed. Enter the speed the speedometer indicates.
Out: value=132.5 unit=mph
